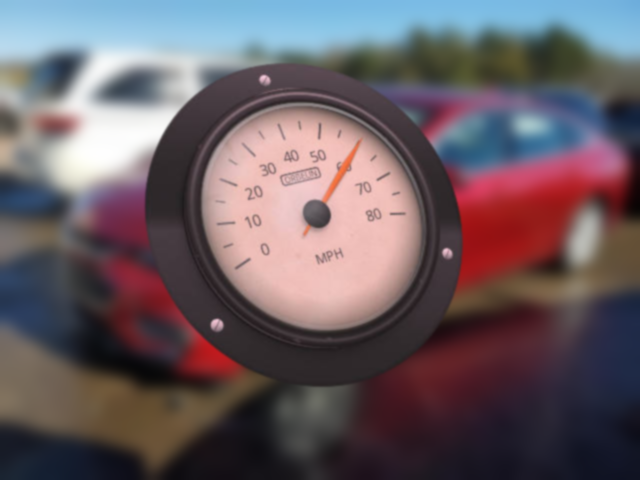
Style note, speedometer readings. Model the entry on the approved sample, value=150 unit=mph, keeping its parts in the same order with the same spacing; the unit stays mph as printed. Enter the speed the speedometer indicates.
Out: value=60 unit=mph
